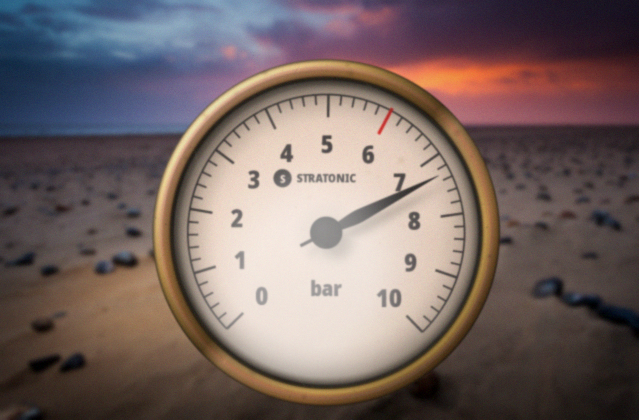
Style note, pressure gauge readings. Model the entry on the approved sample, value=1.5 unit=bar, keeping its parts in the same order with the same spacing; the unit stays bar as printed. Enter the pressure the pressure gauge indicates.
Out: value=7.3 unit=bar
